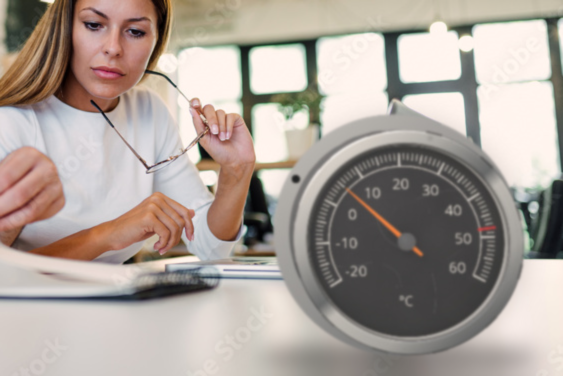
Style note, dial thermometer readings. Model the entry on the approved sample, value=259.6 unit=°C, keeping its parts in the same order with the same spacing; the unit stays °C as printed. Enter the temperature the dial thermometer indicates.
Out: value=5 unit=°C
